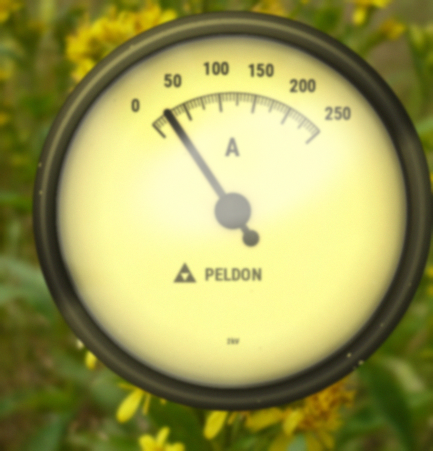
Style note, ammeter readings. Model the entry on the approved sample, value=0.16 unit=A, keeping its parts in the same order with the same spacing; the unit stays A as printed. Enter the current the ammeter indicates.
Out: value=25 unit=A
